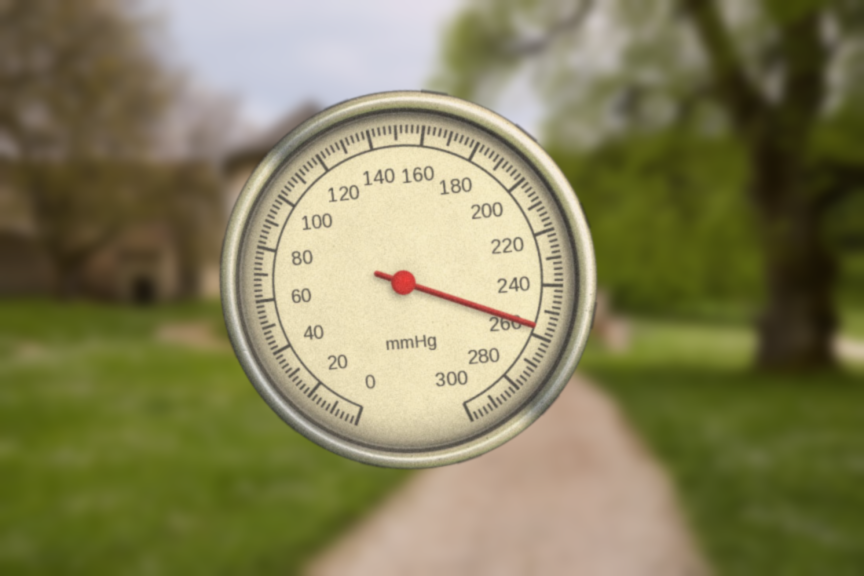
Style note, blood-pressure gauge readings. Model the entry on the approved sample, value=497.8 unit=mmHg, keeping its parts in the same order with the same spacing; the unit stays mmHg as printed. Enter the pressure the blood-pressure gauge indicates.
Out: value=256 unit=mmHg
